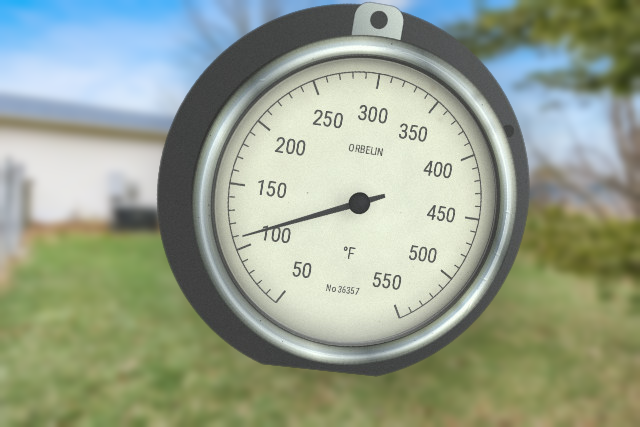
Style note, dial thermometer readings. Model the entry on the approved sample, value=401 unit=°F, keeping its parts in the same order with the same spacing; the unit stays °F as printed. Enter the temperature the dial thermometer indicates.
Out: value=110 unit=°F
